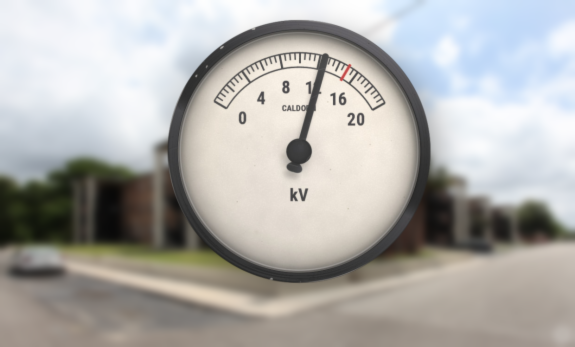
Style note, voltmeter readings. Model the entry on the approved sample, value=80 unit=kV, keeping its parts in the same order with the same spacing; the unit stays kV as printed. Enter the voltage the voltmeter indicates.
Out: value=12.5 unit=kV
